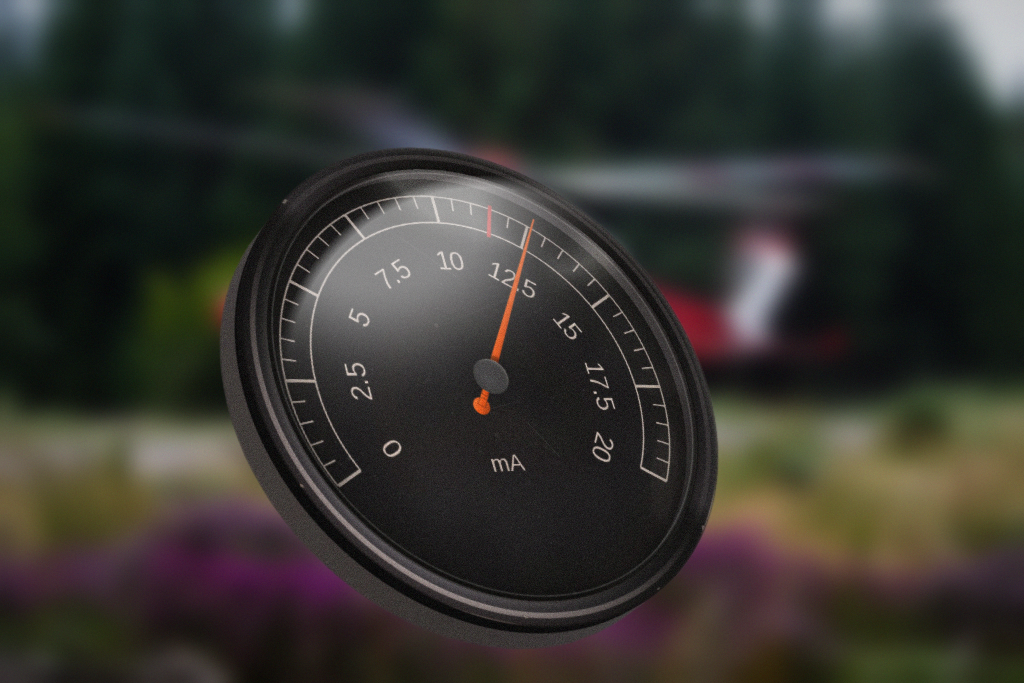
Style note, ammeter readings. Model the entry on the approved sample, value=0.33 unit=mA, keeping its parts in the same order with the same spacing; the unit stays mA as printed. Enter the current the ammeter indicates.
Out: value=12.5 unit=mA
